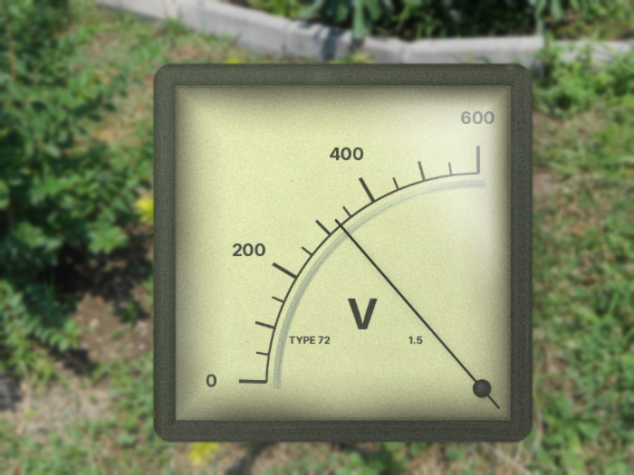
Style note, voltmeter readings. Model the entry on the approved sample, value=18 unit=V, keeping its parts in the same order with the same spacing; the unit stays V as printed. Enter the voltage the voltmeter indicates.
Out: value=325 unit=V
